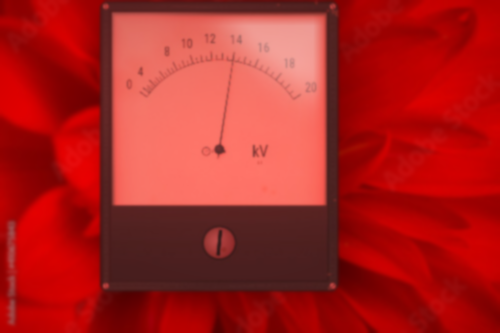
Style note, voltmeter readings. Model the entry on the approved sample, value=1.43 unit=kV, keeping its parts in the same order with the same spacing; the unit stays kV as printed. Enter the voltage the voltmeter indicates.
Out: value=14 unit=kV
